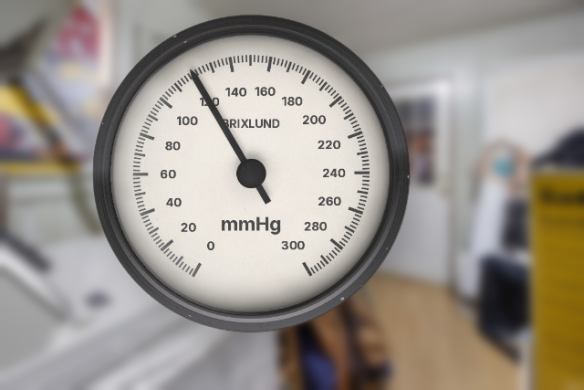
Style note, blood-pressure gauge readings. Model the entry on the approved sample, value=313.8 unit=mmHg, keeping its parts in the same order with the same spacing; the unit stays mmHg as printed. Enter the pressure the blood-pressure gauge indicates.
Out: value=120 unit=mmHg
